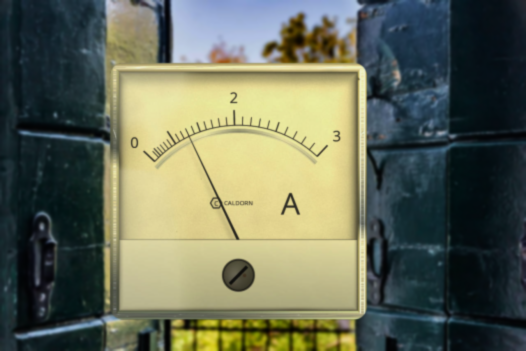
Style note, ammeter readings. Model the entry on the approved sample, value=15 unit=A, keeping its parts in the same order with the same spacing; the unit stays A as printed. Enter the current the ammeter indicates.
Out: value=1.3 unit=A
